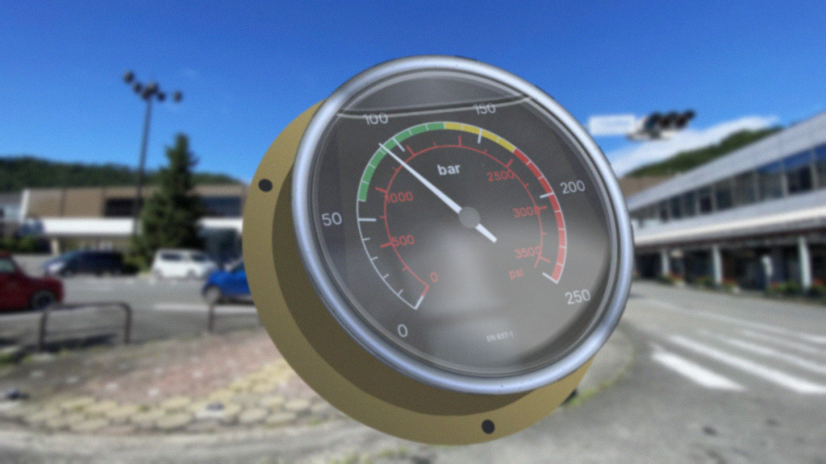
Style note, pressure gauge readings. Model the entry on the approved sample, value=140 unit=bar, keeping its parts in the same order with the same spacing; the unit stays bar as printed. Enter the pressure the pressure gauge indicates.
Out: value=90 unit=bar
